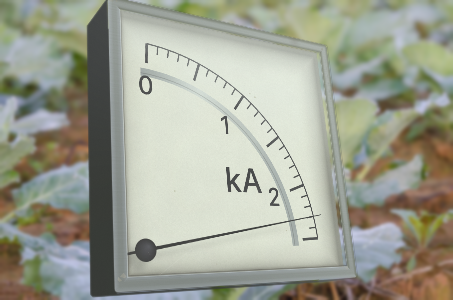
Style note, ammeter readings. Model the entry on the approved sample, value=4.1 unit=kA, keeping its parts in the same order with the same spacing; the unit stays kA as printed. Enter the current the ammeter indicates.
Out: value=2.3 unit=kA
